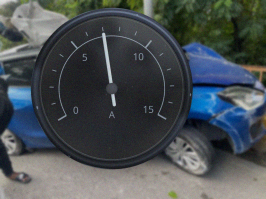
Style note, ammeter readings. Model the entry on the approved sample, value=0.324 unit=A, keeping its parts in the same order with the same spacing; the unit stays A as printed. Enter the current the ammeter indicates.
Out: value=7 unit=A
